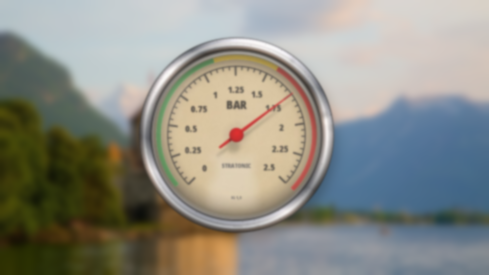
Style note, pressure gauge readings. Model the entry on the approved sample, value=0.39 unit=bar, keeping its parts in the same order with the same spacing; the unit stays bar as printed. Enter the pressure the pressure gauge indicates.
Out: value=1.75 unit=bar
